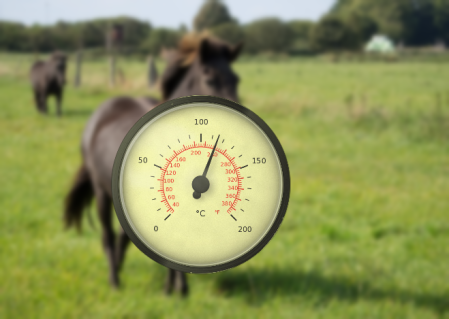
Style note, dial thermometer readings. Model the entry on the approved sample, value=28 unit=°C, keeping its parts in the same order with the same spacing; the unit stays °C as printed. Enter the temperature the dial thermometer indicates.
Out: value=115 unit=°C
